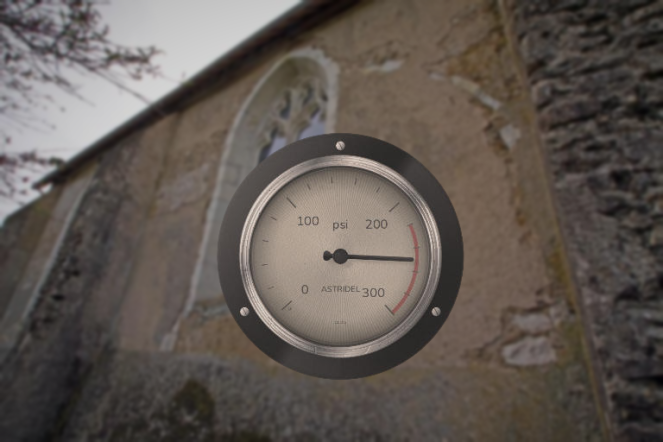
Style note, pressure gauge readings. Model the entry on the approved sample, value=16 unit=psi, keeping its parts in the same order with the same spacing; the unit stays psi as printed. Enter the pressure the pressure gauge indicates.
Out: value=250 unit=psi
